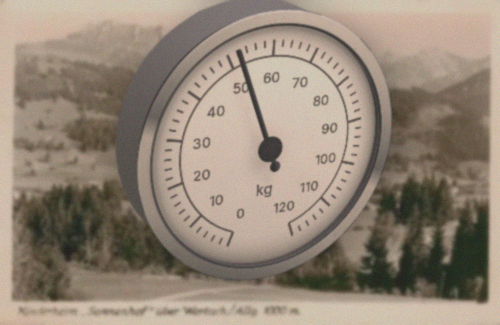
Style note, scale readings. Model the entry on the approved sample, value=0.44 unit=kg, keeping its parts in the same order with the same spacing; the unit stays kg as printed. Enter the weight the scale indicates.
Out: value=52 unit=kg
